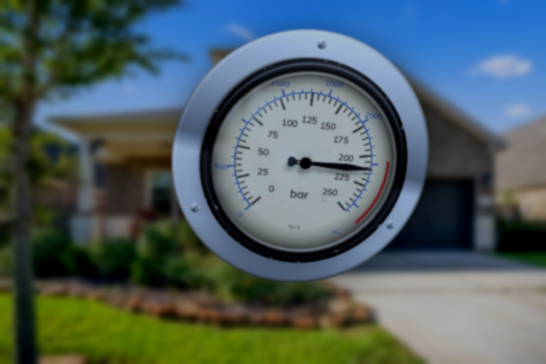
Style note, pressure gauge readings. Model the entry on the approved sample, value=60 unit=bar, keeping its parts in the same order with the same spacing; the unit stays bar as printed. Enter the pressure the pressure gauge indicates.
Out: value=210 unit=bar
